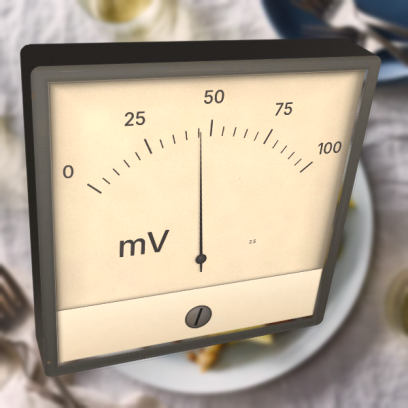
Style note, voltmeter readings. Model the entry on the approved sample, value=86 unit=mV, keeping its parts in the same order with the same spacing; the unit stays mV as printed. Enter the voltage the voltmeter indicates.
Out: value=45 unit=mV
